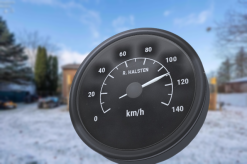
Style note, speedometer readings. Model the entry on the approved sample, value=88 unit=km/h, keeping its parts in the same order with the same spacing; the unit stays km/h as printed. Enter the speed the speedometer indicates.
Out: value=110 unit=km/h
